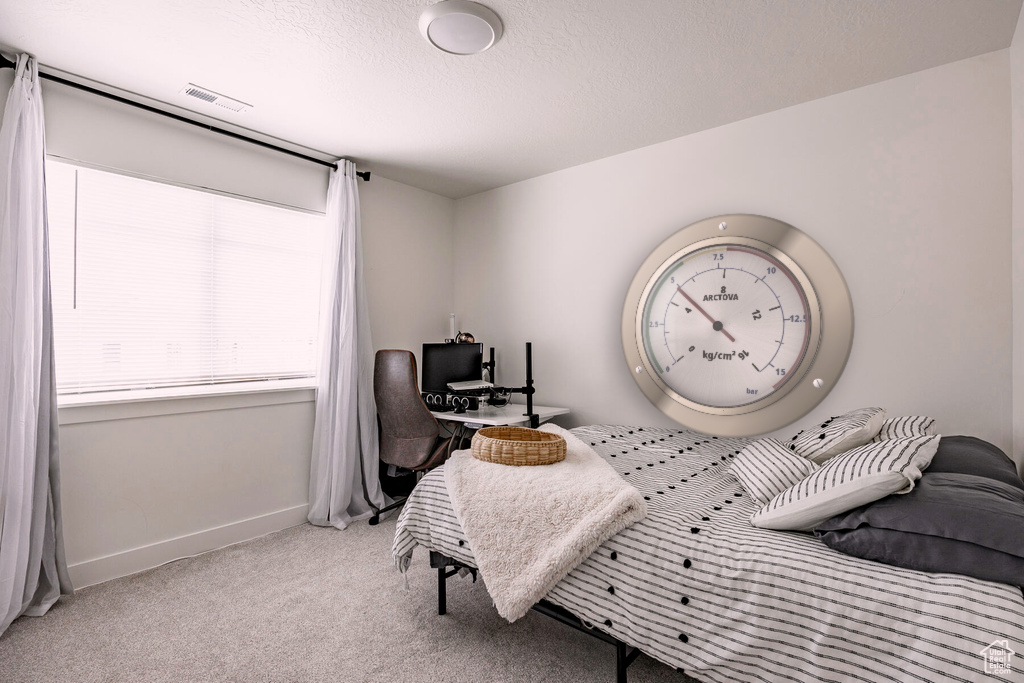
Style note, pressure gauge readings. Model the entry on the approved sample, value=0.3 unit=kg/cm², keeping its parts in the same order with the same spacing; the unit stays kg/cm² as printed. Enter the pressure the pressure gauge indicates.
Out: value=5 unit=kg/cm²
